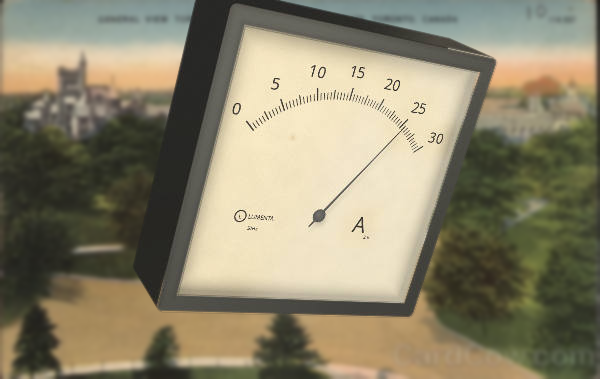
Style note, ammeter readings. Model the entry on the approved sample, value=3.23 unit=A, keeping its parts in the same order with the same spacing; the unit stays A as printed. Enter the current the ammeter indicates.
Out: value=25 unit=A
